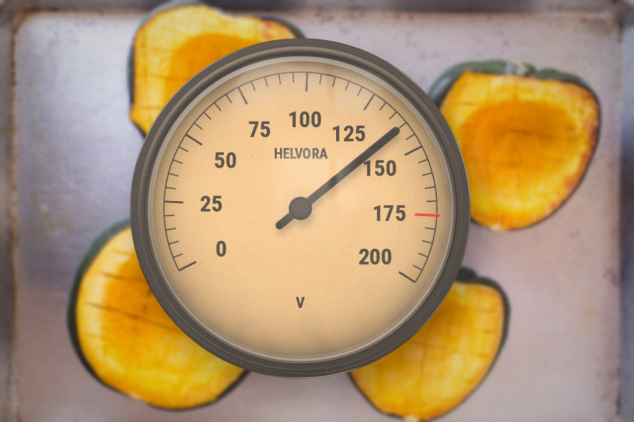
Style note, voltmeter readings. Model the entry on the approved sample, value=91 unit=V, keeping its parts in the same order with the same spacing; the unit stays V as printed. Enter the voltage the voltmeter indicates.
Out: value=140 unit=V
